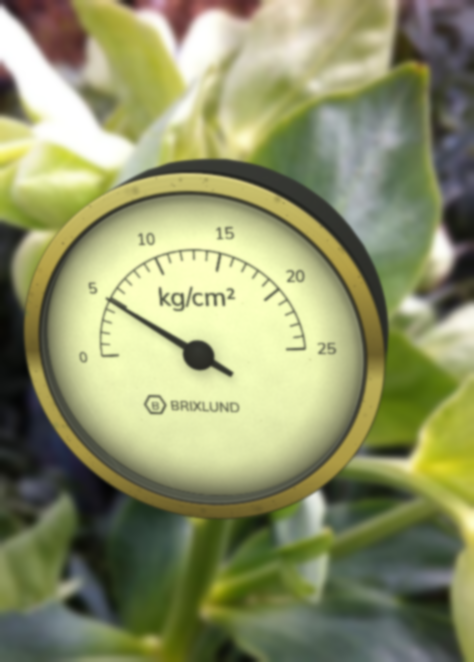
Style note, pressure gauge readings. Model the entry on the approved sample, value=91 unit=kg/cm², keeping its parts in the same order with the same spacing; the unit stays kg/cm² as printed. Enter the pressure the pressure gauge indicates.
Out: value=5 unit=kg/cm²
